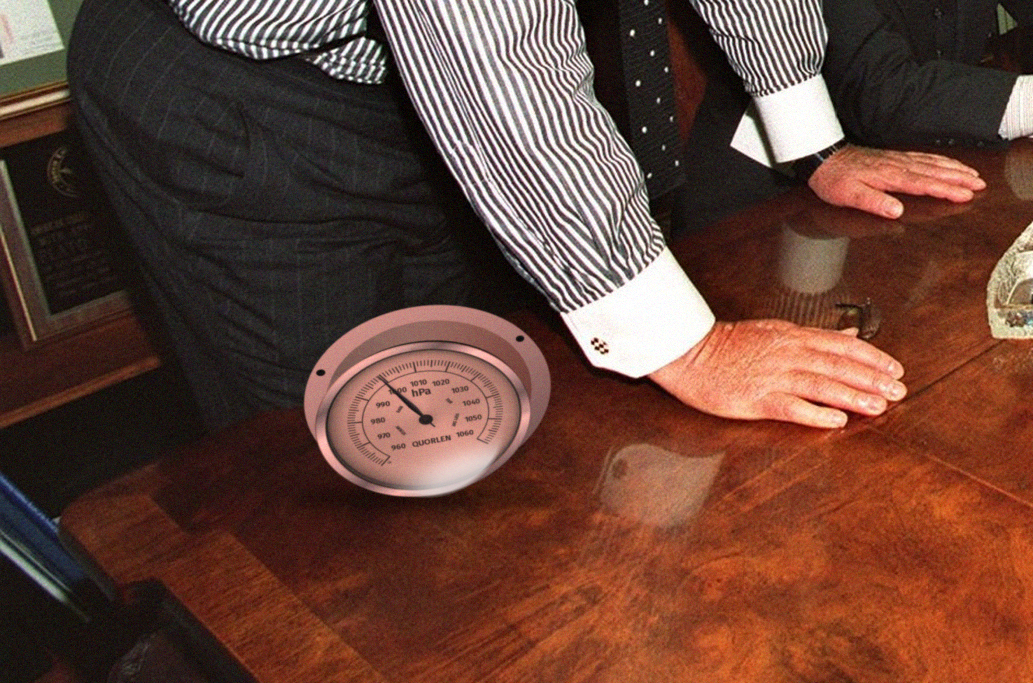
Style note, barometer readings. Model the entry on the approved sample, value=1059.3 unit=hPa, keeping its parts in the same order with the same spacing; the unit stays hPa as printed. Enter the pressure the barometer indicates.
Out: value=1000 unit=hPa
